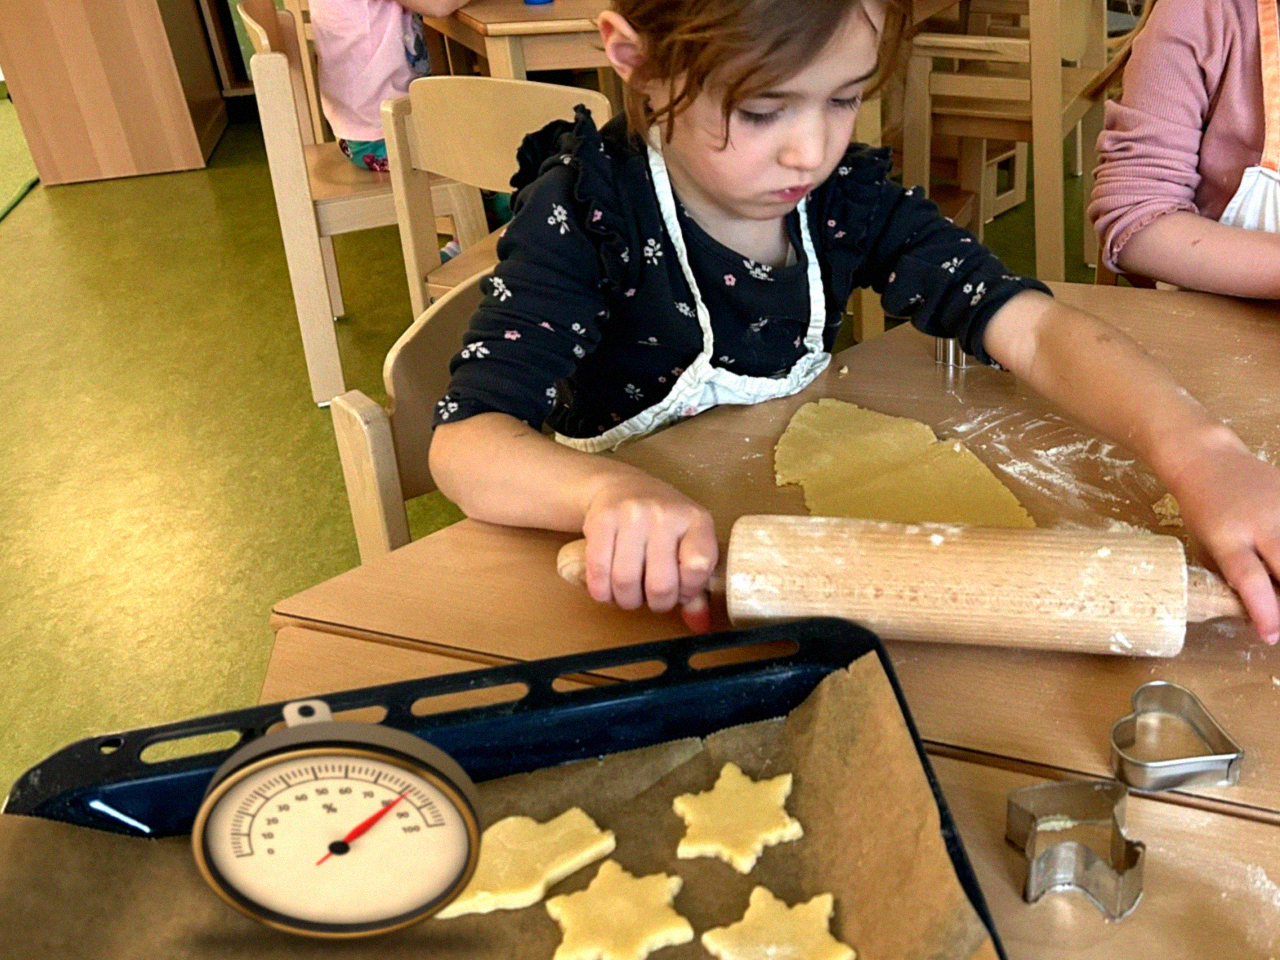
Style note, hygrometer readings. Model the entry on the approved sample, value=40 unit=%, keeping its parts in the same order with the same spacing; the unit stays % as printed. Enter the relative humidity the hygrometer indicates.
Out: value=80 unit=%
